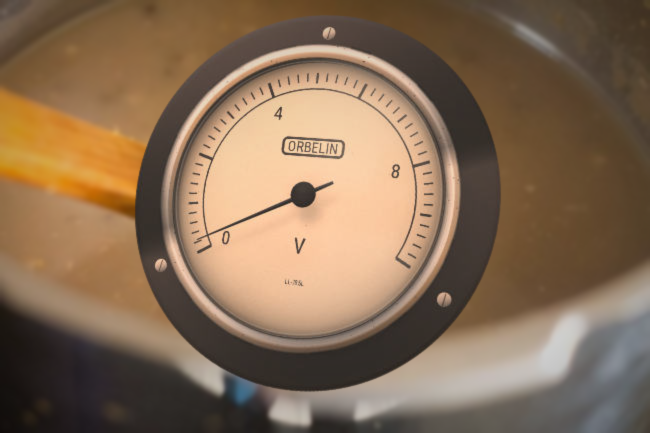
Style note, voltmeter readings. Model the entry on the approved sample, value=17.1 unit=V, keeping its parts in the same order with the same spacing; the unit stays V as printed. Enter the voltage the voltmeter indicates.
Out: value=0.2 unit=V
